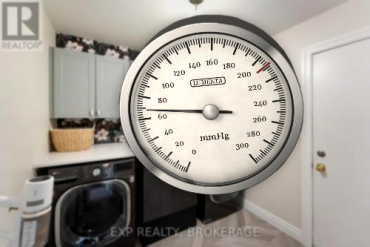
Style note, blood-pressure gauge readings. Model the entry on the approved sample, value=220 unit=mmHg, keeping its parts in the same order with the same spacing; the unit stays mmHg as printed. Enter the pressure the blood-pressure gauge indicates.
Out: value=70 unit=mmHg
